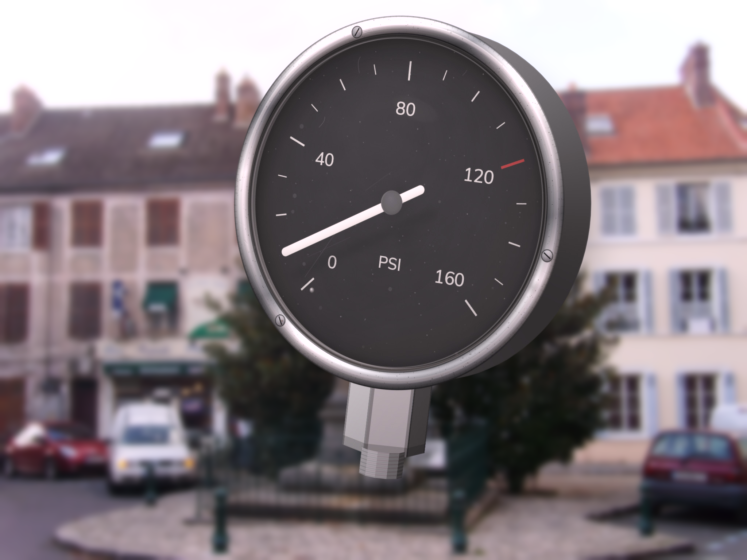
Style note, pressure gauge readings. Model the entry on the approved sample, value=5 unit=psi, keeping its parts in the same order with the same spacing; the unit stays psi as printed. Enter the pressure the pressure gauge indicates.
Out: value=10 unit=psi
